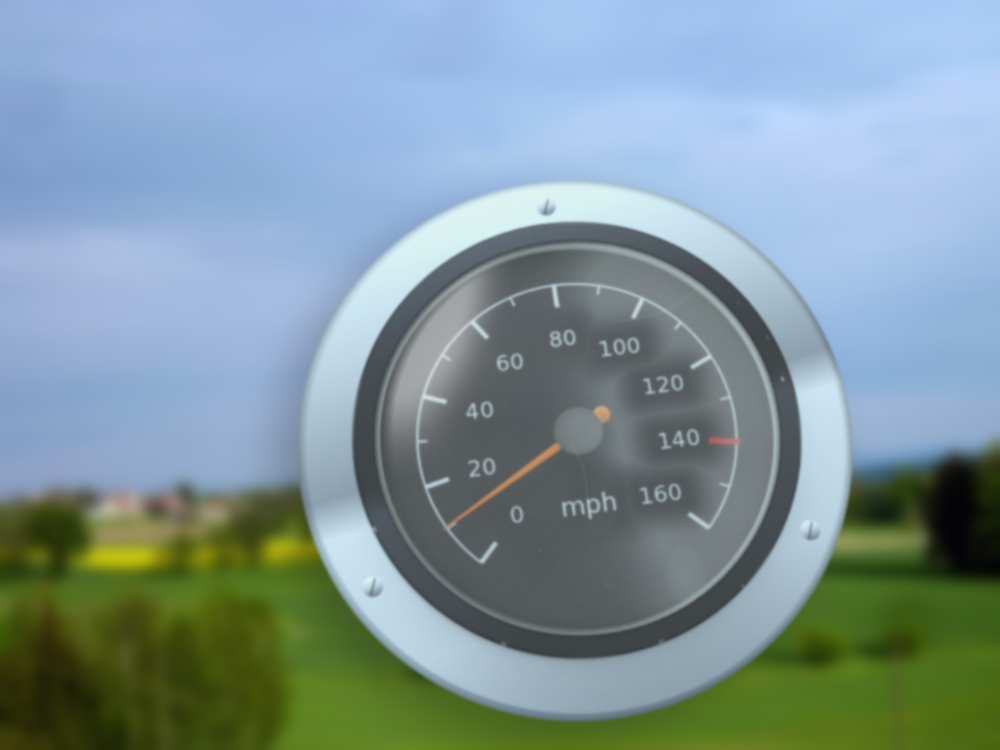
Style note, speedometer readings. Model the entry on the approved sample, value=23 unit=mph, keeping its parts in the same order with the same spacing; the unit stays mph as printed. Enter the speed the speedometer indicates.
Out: value=10 unit=mph
